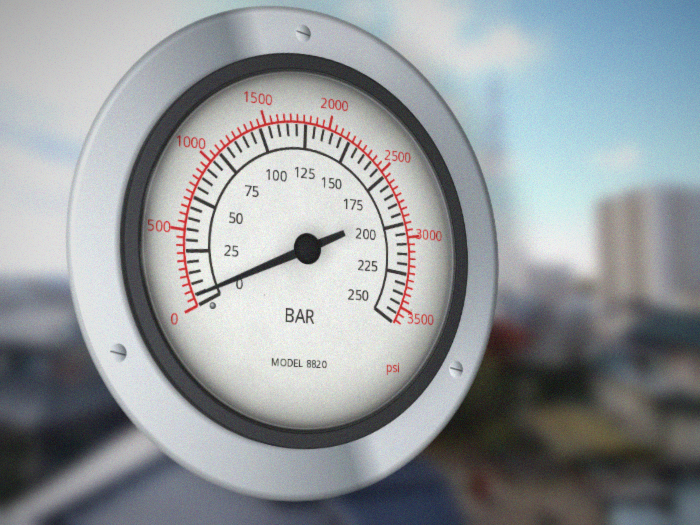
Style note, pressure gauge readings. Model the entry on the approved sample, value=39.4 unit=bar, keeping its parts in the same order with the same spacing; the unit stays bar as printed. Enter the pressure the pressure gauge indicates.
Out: value=5 unit=bar
